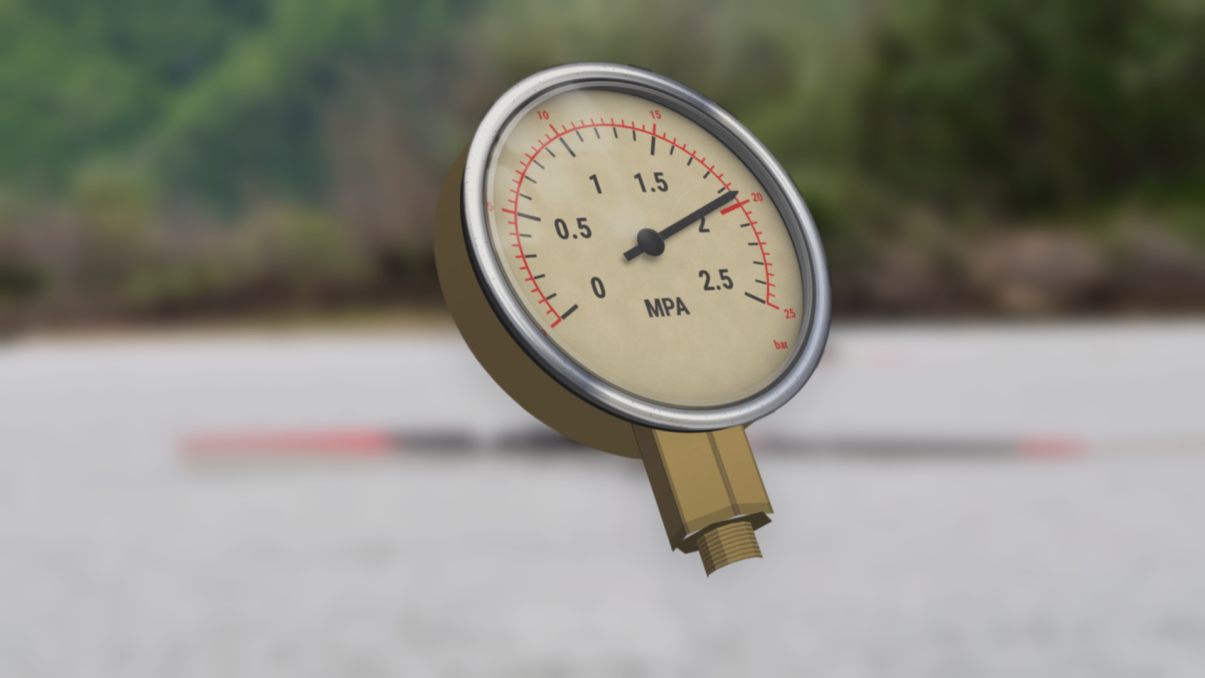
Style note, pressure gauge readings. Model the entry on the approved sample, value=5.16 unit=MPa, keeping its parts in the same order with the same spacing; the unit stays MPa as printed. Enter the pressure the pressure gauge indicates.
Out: value=1.95 unit=MPa
